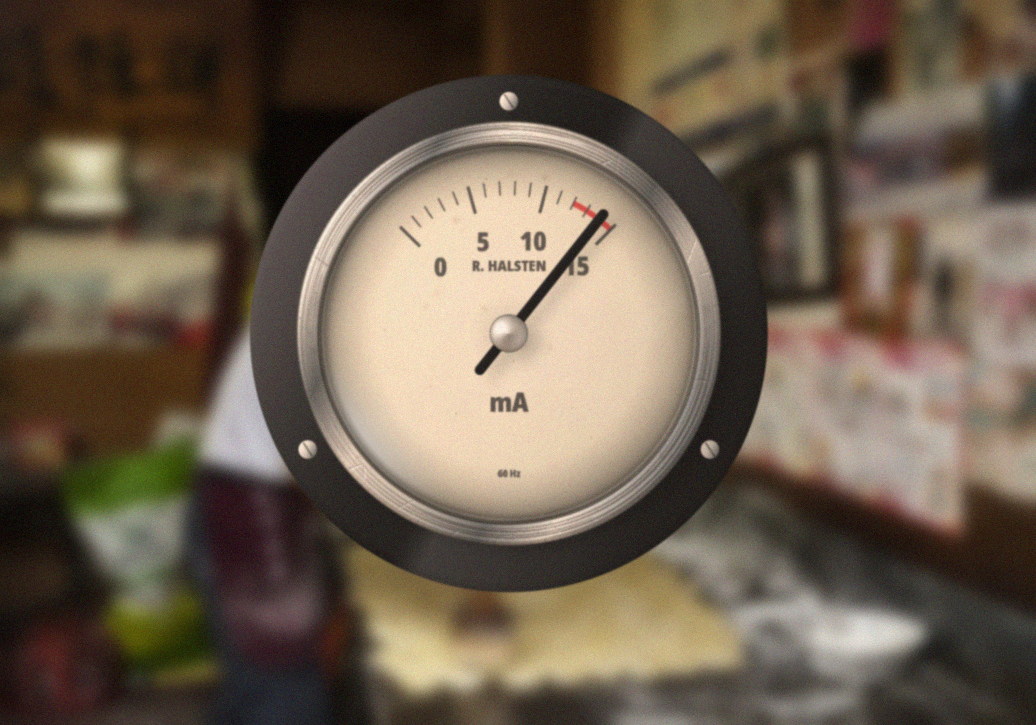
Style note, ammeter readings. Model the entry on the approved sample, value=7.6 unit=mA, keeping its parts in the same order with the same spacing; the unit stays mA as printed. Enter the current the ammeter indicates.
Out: value=14 unit=mA
